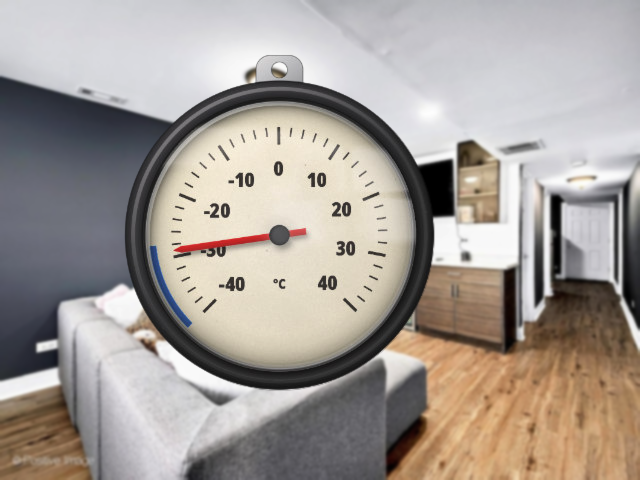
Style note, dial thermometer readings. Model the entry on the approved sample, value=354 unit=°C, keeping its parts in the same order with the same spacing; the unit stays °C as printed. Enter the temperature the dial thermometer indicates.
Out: value=-29 unit=°C
